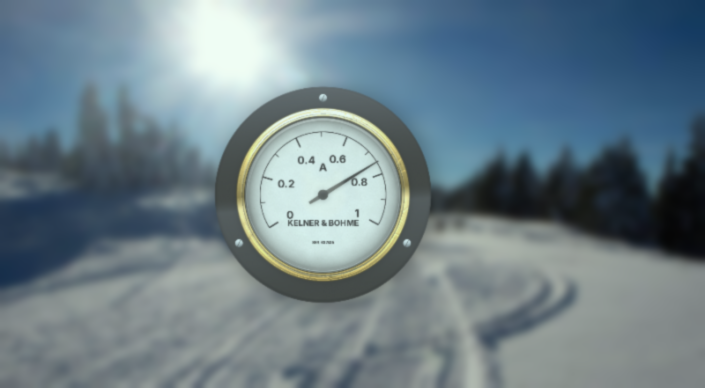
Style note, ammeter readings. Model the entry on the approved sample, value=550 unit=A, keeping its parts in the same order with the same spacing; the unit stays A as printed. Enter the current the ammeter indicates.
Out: value=0.75 unit=A
